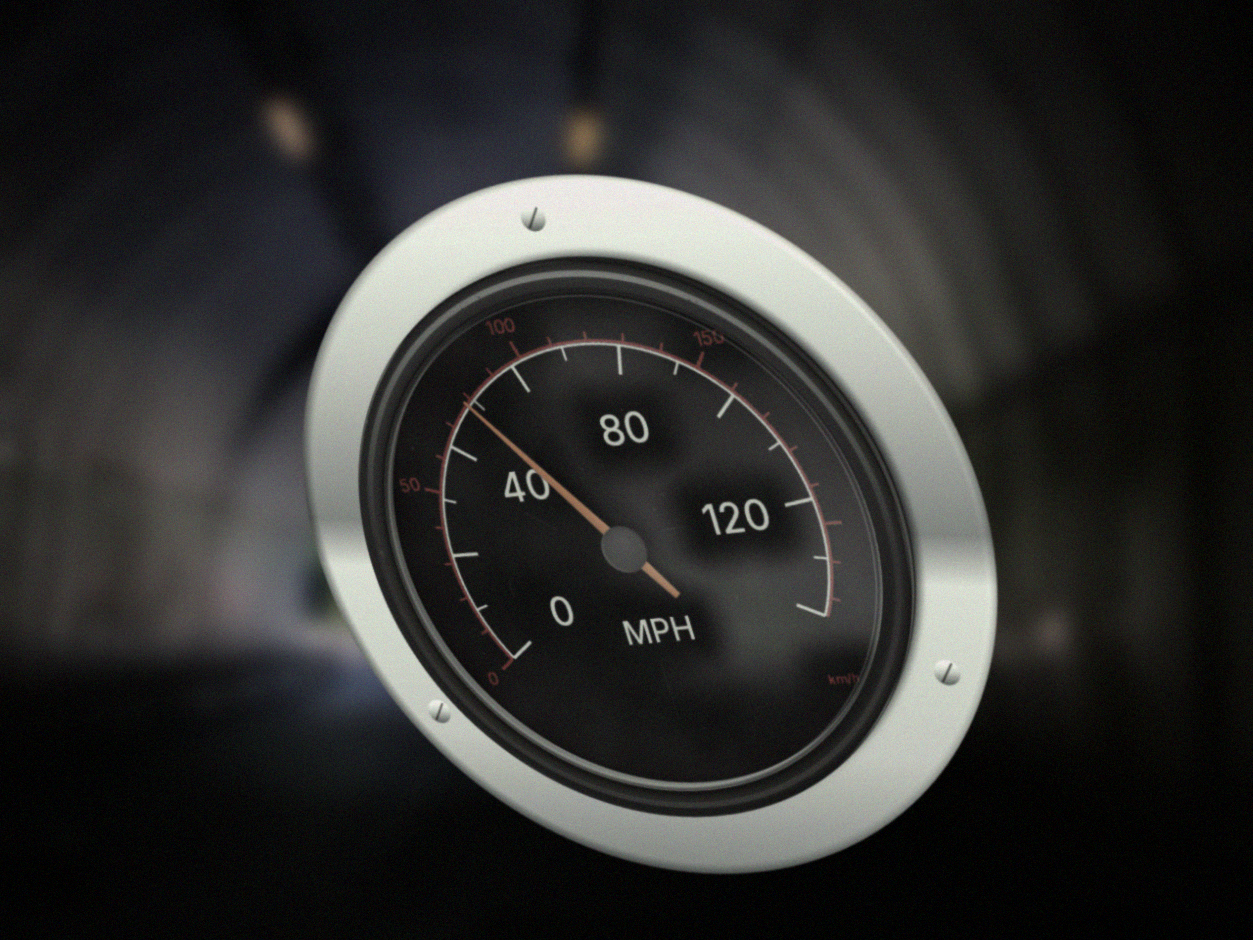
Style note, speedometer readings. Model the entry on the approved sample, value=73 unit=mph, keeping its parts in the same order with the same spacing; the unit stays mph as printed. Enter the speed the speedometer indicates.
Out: value=50 unit=mph
